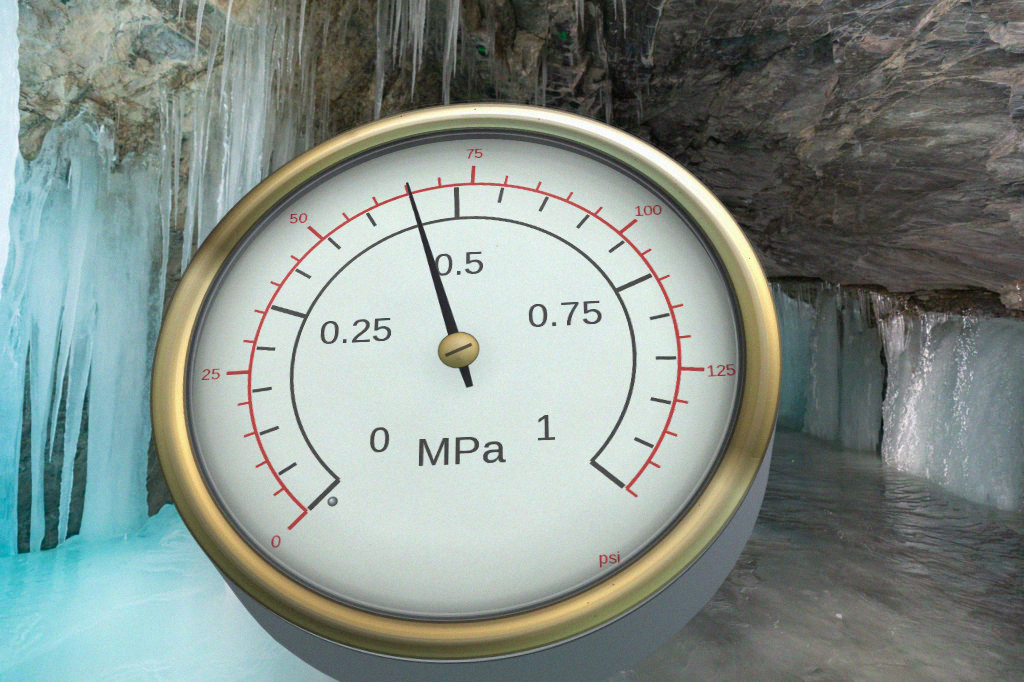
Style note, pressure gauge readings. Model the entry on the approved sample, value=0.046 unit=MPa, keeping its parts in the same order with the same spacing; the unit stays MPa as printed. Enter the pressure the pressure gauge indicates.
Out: value=0.45 unit=MPa
